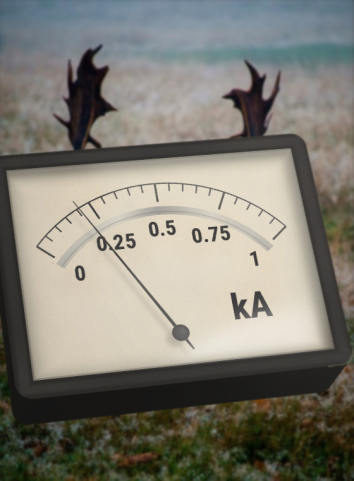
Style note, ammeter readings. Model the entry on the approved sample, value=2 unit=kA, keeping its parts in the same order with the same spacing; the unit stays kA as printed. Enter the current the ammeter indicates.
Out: value=0.2 unit=kA
